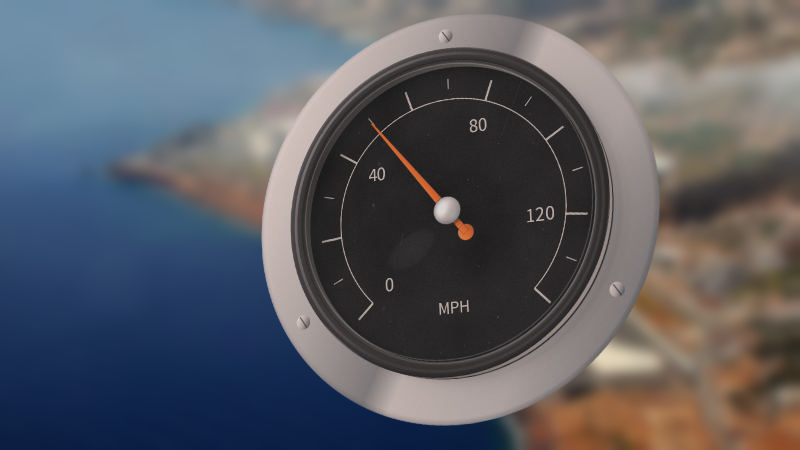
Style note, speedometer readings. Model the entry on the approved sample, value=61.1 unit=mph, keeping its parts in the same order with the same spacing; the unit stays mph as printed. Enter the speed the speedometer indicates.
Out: value=50 unit=mph
